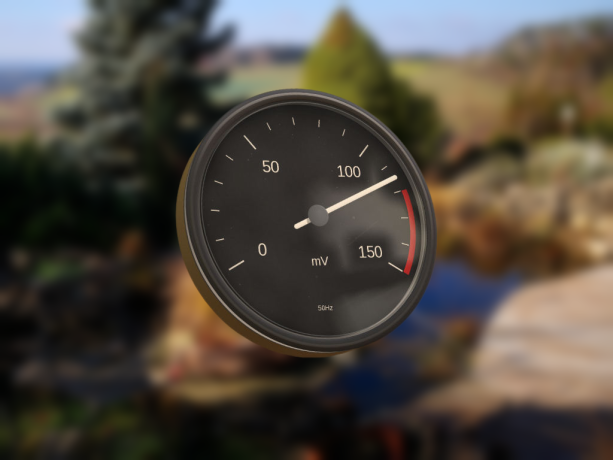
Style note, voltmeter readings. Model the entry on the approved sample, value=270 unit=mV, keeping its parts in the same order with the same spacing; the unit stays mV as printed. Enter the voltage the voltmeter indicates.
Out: value=115 unit=mV
